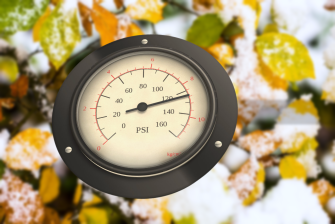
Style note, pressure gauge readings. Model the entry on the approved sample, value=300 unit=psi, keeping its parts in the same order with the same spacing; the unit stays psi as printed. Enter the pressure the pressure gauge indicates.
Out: value=125 unit=psi
